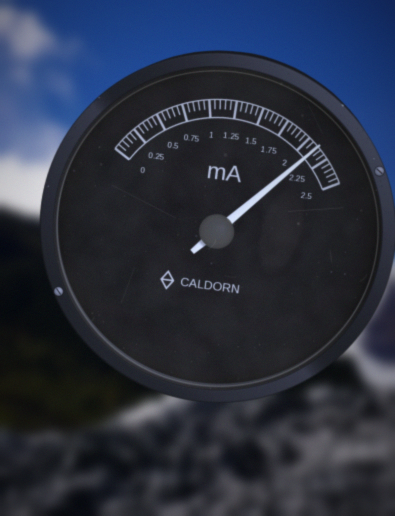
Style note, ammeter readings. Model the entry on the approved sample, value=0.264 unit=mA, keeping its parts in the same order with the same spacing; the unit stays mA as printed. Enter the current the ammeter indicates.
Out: value=2.1 unit=mA
